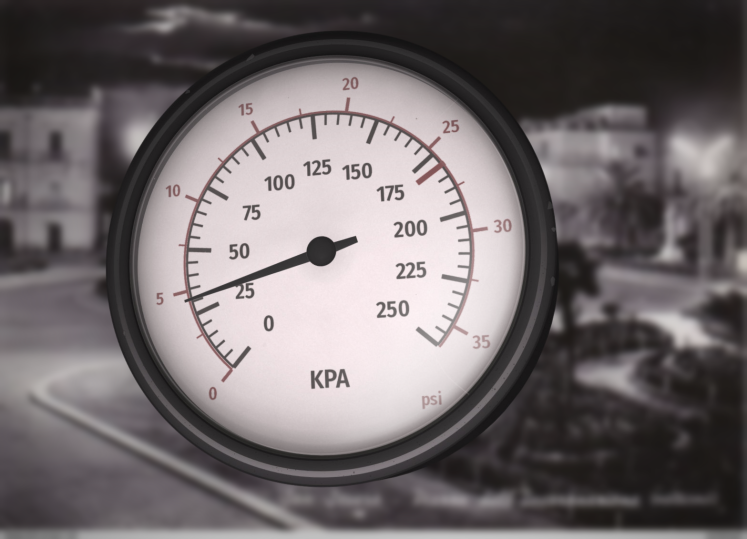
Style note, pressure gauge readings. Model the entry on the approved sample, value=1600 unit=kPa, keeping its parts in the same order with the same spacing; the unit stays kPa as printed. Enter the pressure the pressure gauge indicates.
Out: value=30 unit=kPa
